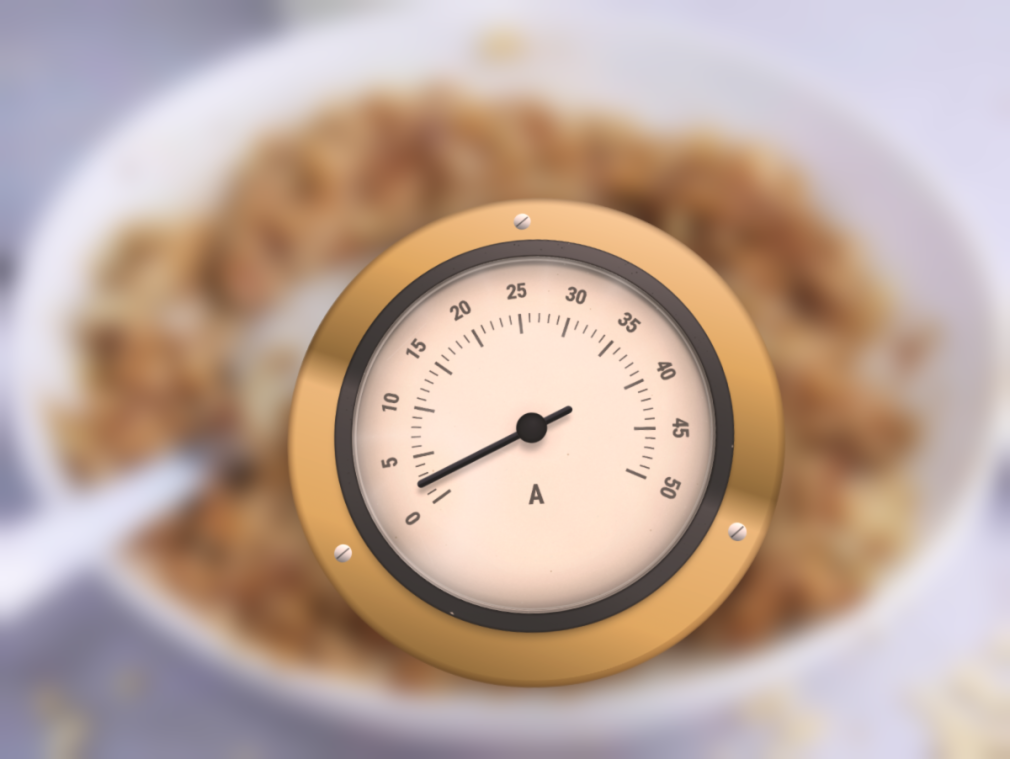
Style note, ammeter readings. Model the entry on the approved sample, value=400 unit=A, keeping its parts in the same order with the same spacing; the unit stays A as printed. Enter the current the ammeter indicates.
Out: value=2 unit=A
